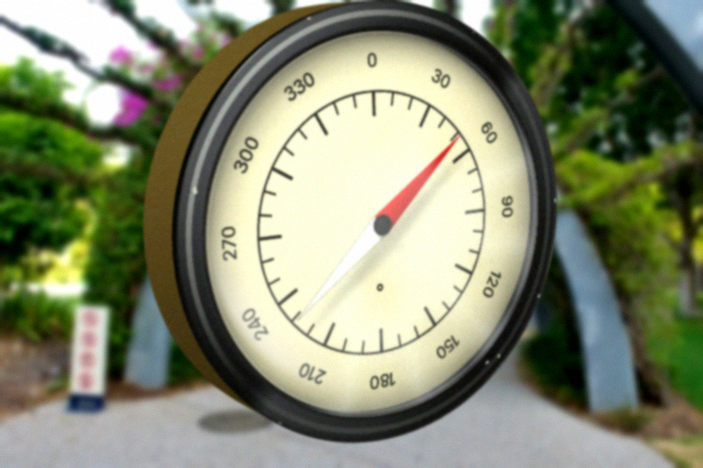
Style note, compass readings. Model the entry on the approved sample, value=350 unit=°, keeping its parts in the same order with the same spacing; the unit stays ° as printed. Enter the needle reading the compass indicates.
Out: value=50 unit=°
